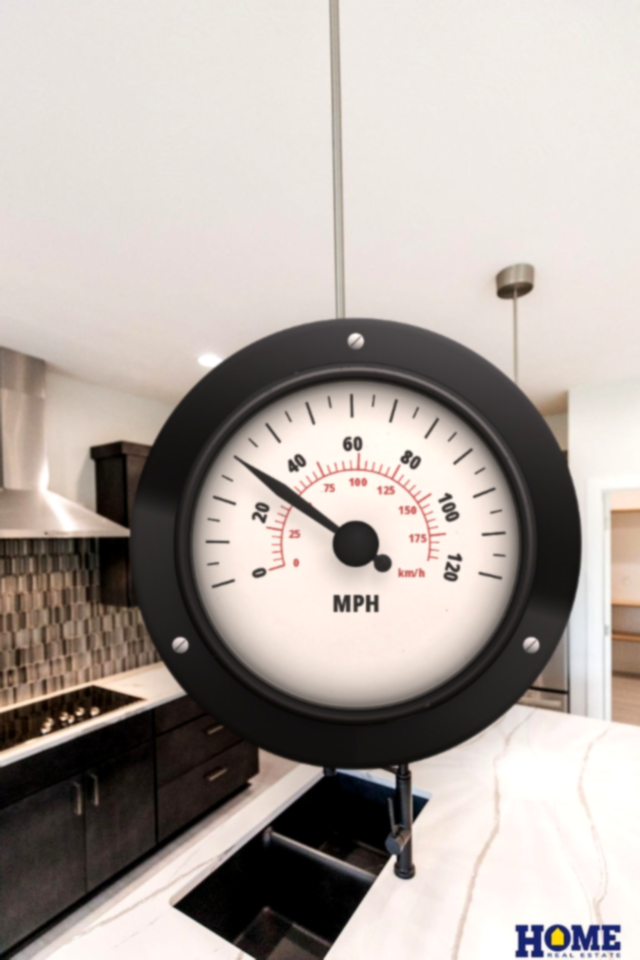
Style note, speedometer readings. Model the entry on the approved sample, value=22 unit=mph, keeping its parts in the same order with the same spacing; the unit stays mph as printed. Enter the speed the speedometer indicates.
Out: value=30 unit=mph
